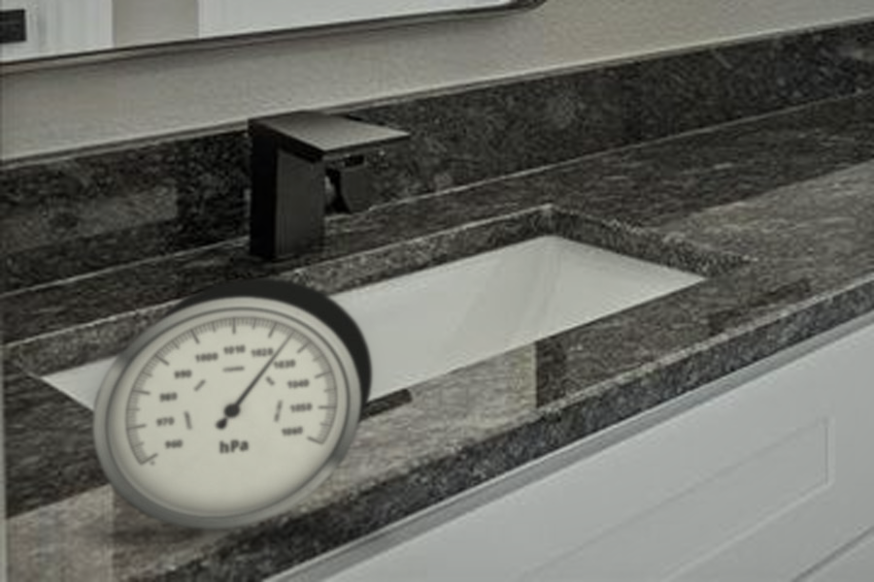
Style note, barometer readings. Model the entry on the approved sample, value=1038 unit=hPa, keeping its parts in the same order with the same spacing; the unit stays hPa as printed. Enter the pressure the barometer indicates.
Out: value=1025 unit=hPa
